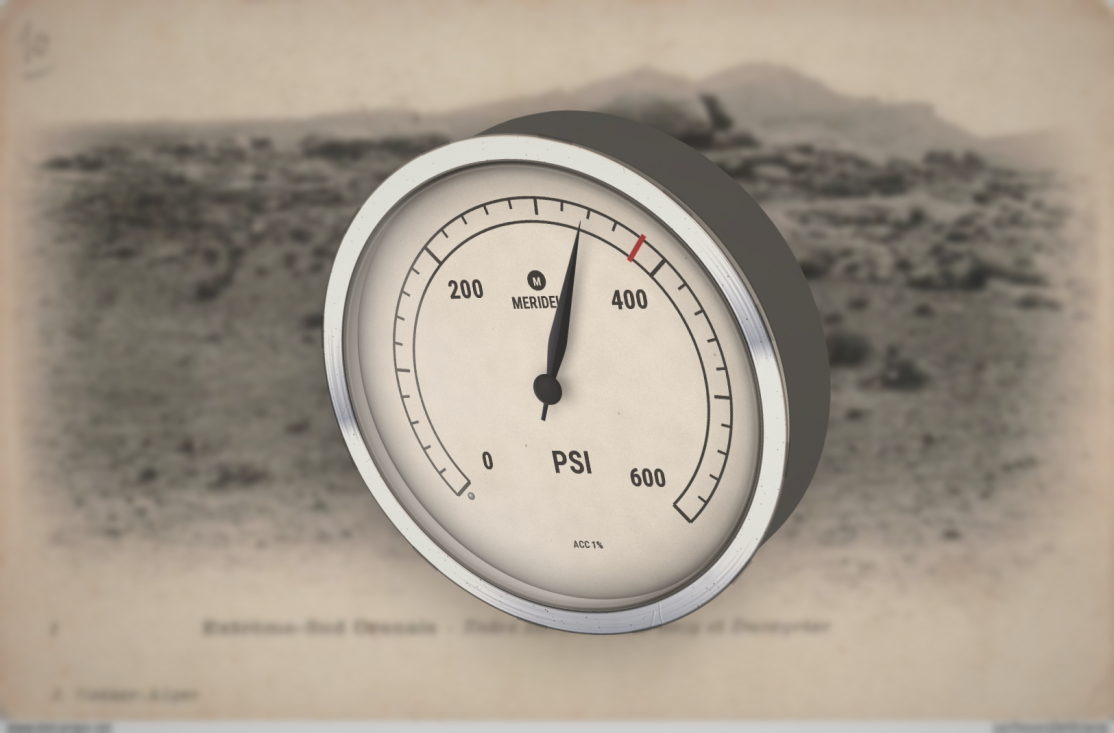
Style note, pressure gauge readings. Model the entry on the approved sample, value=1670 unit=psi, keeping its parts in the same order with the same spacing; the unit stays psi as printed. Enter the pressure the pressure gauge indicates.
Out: value=340 unit=psi
